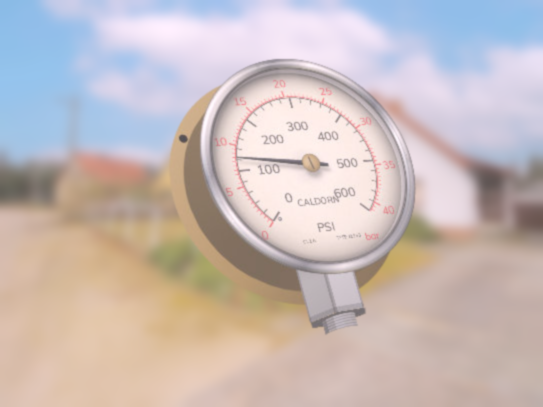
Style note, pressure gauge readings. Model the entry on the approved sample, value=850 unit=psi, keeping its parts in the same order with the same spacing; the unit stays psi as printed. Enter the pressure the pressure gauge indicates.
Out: value=120 unit=psi
